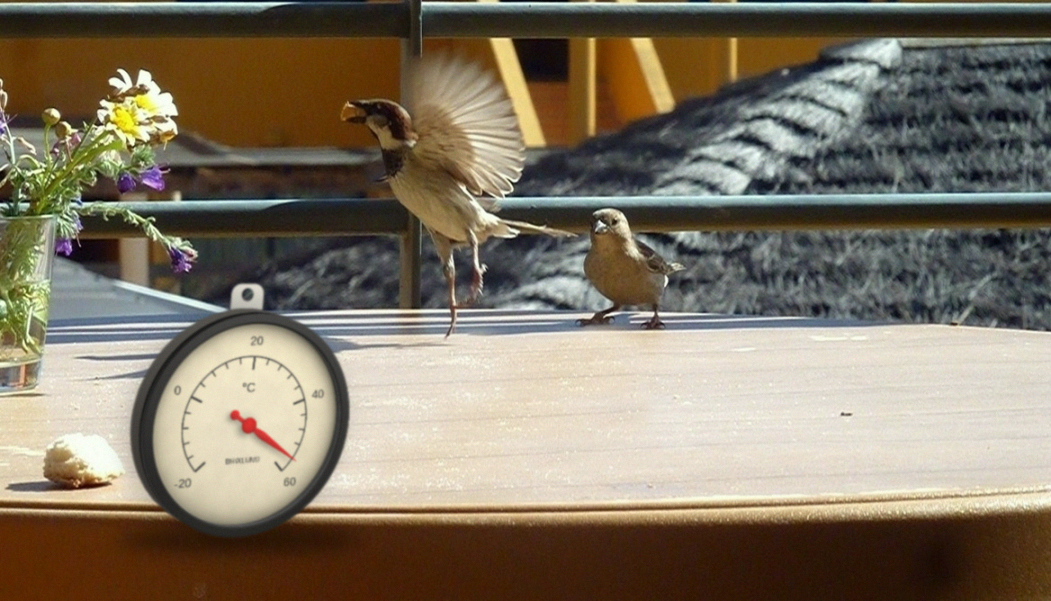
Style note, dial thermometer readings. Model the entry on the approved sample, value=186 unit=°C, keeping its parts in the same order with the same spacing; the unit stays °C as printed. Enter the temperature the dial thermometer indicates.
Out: value=56 unit=°C
